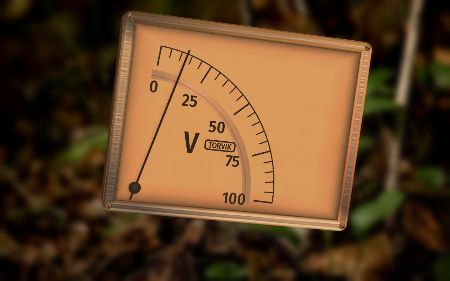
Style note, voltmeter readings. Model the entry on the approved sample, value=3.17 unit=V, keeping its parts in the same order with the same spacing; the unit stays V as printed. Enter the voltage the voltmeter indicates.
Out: value=12.5 unit=V
